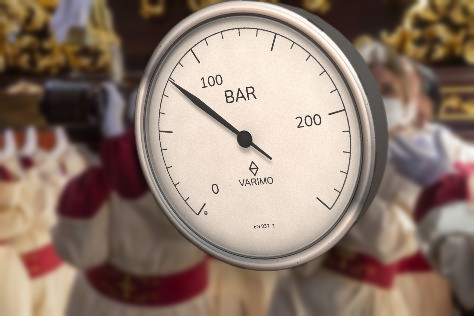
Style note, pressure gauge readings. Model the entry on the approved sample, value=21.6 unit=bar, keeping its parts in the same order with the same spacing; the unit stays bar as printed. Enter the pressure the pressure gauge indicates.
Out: value=80 unit=bar
